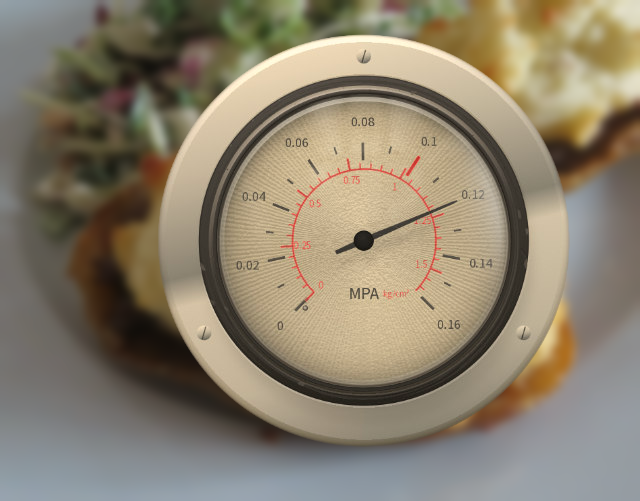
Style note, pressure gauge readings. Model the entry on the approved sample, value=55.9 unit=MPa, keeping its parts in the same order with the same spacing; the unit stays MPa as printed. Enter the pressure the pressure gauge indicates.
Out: value=0.12 unit=MPa
